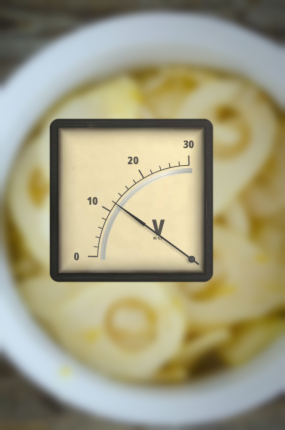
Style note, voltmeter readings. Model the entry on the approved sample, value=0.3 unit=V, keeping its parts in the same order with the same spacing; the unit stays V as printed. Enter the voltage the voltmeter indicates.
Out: value=12 unit=V
